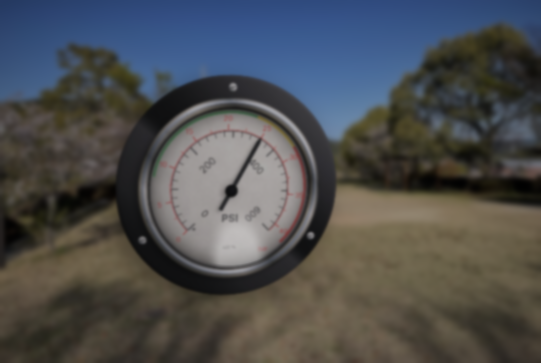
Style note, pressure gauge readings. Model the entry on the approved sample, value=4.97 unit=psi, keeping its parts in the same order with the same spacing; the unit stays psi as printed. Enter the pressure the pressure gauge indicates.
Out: value=360 unit=psi
